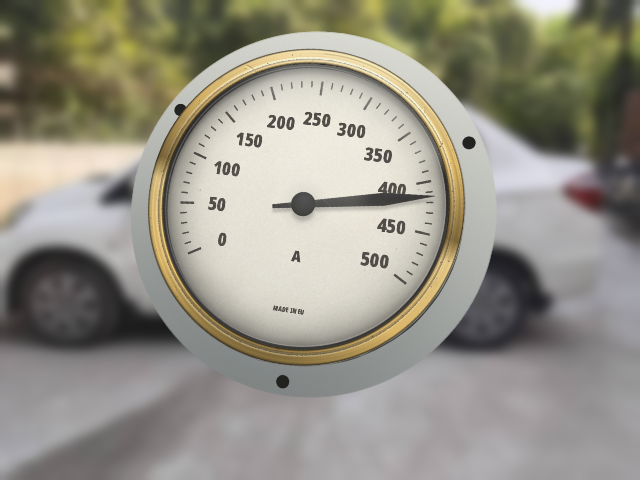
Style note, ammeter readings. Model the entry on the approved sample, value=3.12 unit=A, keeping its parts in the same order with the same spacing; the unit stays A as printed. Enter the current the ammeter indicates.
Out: value=415 unit=A
